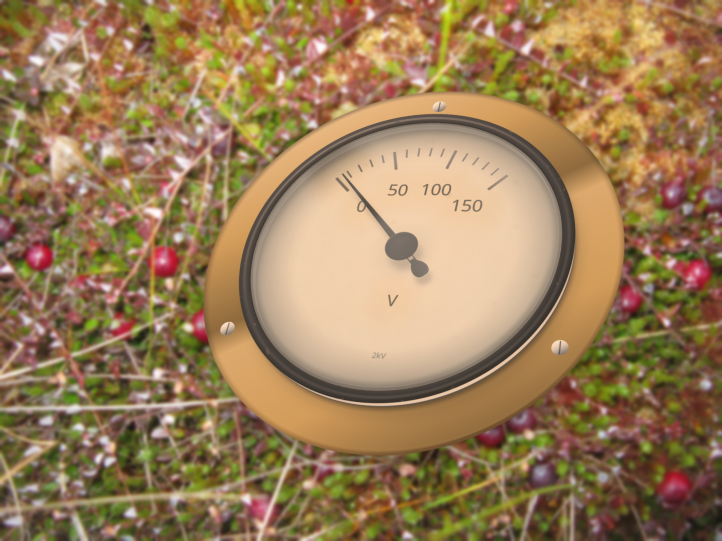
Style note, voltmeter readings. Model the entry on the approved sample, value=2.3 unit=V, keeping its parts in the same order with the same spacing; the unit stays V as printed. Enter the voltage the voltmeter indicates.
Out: value=5 unit=V
